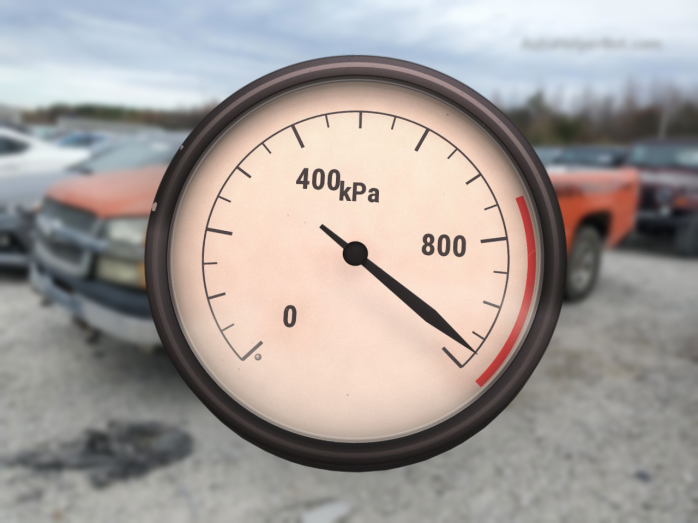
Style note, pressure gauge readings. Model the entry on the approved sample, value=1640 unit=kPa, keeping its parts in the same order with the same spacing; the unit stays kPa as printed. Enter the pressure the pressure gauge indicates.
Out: value=975 unit=kPa
